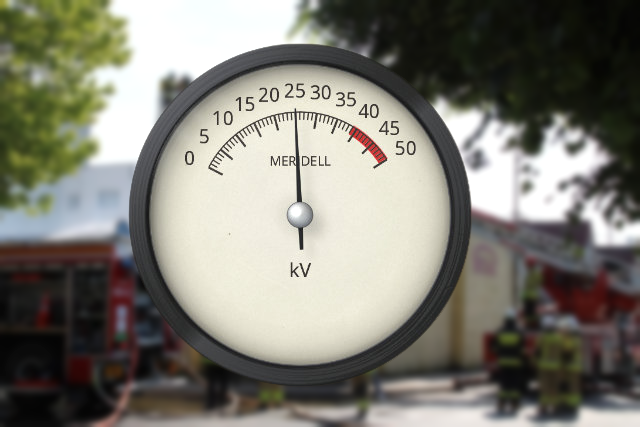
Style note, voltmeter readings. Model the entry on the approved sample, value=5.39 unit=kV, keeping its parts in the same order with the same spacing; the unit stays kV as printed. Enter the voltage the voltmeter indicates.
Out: value=25 unit=kV
